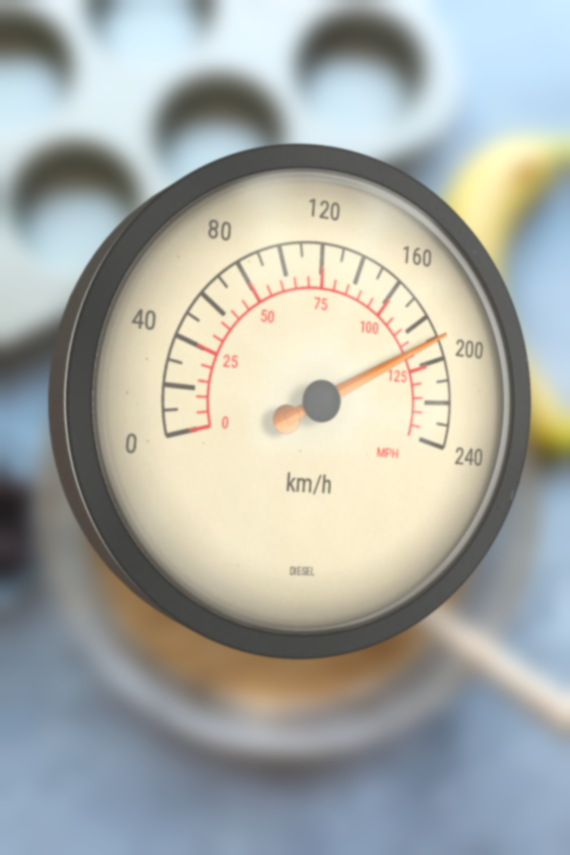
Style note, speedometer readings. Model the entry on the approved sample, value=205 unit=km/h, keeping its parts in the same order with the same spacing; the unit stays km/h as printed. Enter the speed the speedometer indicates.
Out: value=190 unit=km/h
